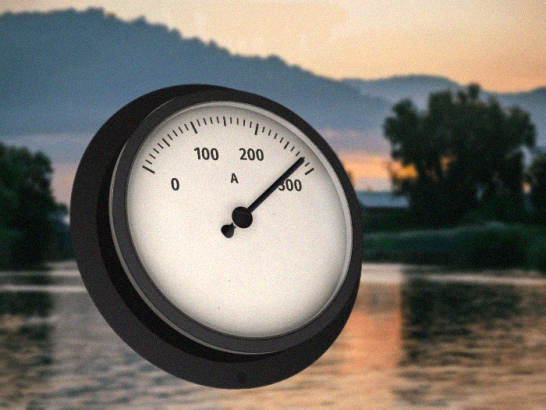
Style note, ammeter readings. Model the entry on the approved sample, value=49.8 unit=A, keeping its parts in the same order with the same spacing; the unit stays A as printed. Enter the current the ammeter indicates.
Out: value=280 unit=A
